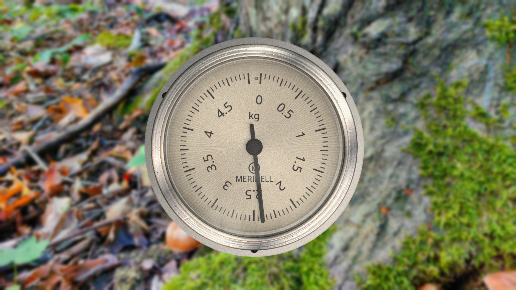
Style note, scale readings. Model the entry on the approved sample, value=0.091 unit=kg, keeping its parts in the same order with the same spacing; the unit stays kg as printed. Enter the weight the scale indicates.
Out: value=2.4 unit=kg
